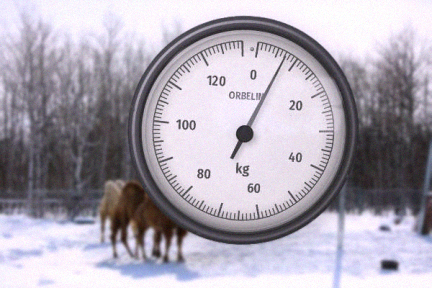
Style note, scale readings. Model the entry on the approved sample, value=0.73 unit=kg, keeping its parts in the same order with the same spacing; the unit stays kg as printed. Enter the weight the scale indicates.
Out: value=7 unit=kg
